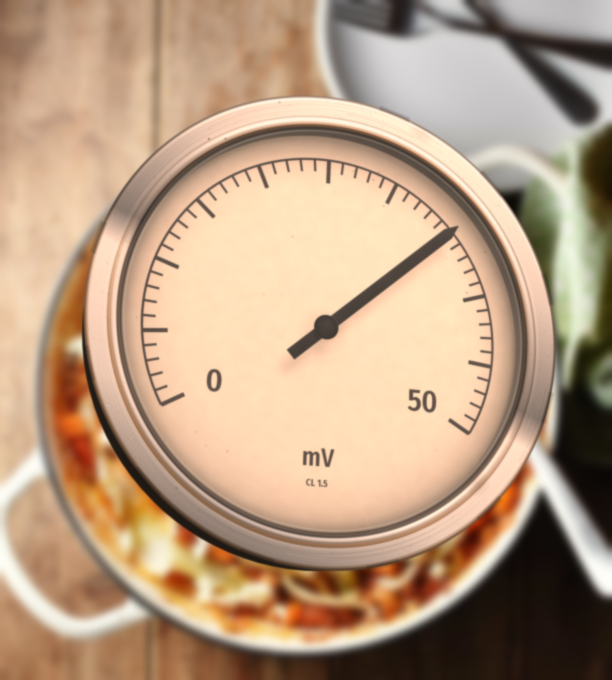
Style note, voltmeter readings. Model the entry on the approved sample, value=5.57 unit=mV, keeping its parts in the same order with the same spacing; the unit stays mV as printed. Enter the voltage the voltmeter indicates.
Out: value=35 unit=mV
